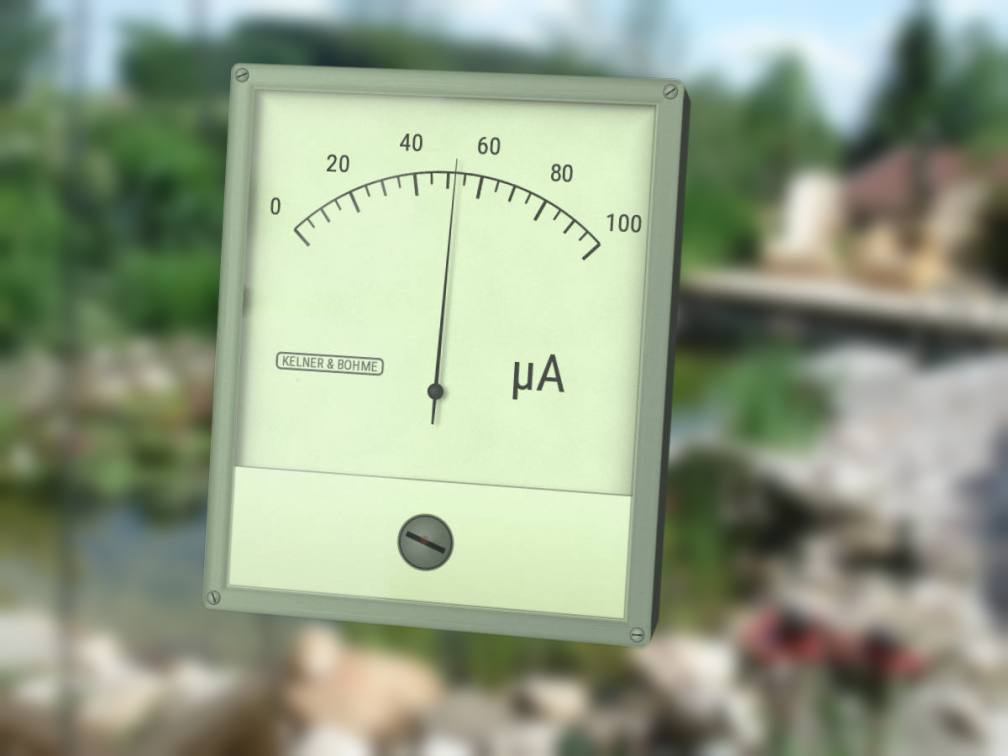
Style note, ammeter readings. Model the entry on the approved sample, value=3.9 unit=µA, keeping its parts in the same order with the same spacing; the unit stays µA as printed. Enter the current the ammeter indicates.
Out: value=52.5 unit=µA
